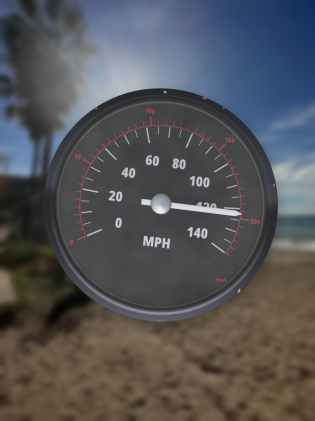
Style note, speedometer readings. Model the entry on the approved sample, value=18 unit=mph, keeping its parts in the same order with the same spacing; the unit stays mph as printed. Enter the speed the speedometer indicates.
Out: value=122.5 unit=mph
